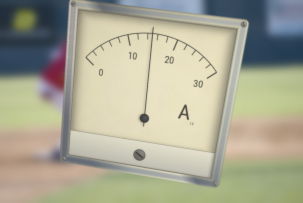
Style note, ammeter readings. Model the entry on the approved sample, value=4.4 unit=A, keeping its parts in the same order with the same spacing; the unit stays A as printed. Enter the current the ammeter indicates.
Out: value=15 unit=A
